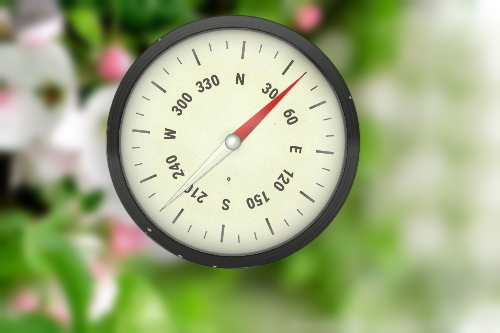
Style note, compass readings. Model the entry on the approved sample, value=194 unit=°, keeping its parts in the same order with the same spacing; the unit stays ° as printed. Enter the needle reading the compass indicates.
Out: value=40 unit=°
